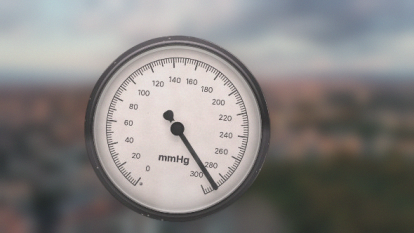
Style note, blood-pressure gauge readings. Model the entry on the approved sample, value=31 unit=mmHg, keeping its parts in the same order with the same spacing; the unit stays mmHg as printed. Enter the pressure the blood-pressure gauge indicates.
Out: value=290 unit=mmHg
